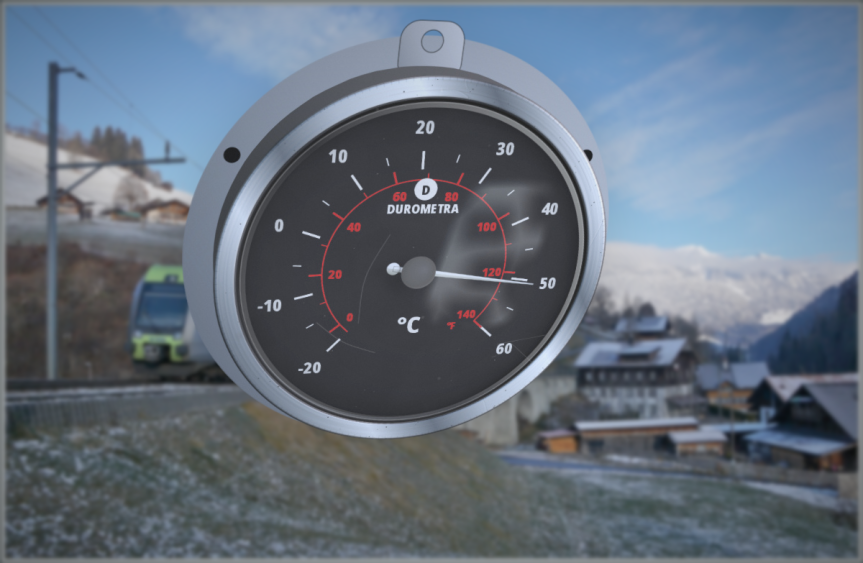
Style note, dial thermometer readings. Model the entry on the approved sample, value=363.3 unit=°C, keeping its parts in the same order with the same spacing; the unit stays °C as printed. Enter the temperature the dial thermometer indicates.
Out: value=50 unit=°C
